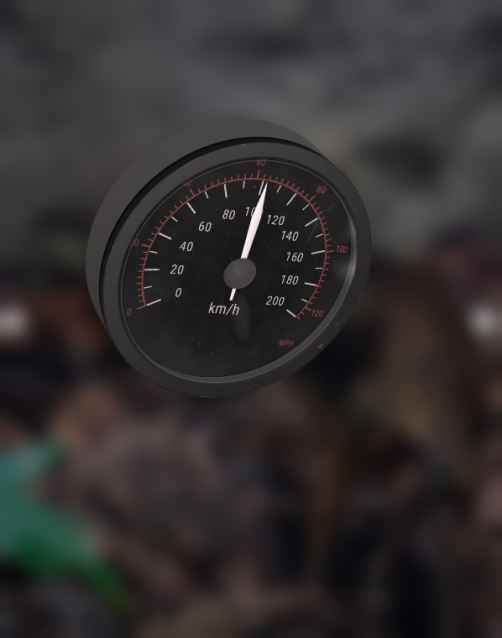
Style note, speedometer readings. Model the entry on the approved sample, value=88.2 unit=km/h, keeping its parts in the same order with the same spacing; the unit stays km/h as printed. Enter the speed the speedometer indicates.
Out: value=100 unit=km/h
